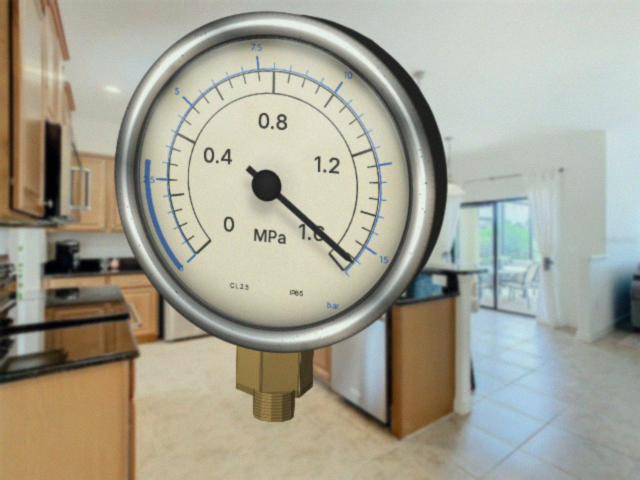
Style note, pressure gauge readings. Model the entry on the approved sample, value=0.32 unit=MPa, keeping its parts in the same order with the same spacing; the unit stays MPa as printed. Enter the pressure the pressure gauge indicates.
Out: value=1.55 unit=MPa
